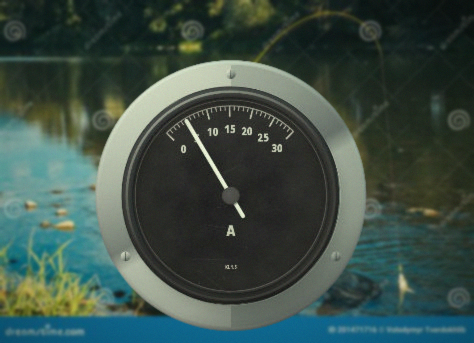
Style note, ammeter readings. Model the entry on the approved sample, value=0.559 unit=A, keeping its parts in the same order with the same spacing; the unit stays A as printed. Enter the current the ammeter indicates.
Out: value=5 unit=A
